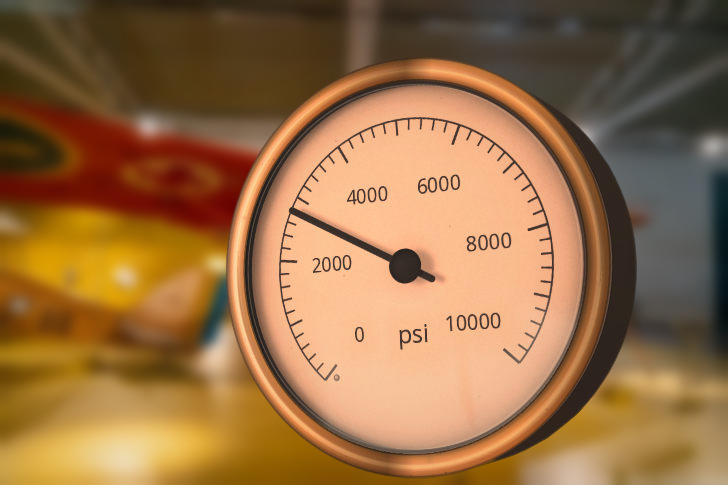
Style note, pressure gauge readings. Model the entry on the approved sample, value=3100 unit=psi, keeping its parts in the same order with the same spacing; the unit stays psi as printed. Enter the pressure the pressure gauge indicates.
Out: value=2800 unit=psi
